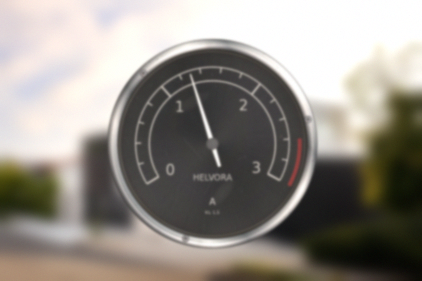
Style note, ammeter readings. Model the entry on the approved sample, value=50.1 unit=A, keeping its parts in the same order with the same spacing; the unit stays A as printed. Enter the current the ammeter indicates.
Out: value=1.3 unit=A
